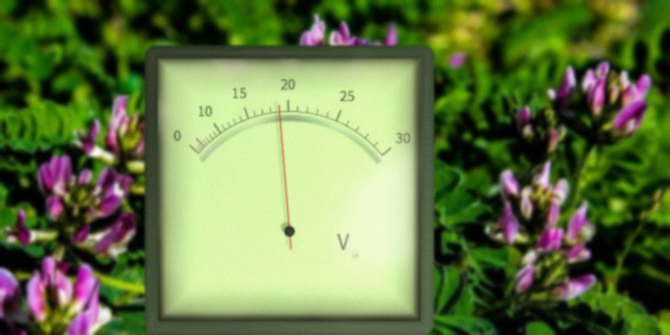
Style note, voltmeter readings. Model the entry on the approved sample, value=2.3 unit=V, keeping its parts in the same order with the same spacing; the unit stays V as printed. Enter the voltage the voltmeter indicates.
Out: value=19 unit=V
